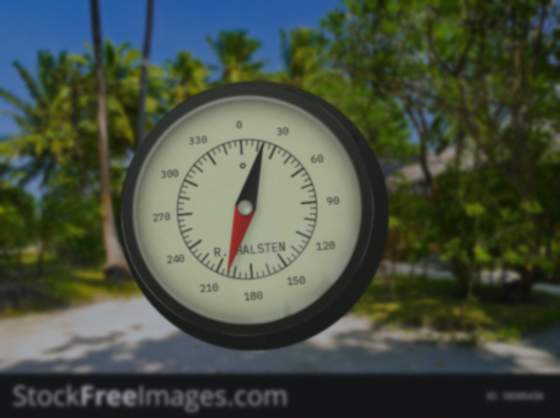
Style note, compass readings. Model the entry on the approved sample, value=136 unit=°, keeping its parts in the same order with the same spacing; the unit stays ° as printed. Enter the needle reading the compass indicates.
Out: value=200 unit=°
